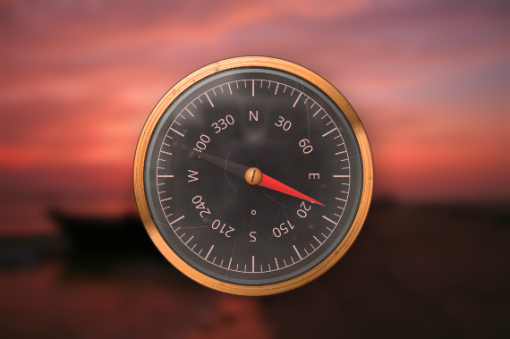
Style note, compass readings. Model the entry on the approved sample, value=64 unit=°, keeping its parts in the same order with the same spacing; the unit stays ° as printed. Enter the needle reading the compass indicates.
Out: value=112.5 unit=°
